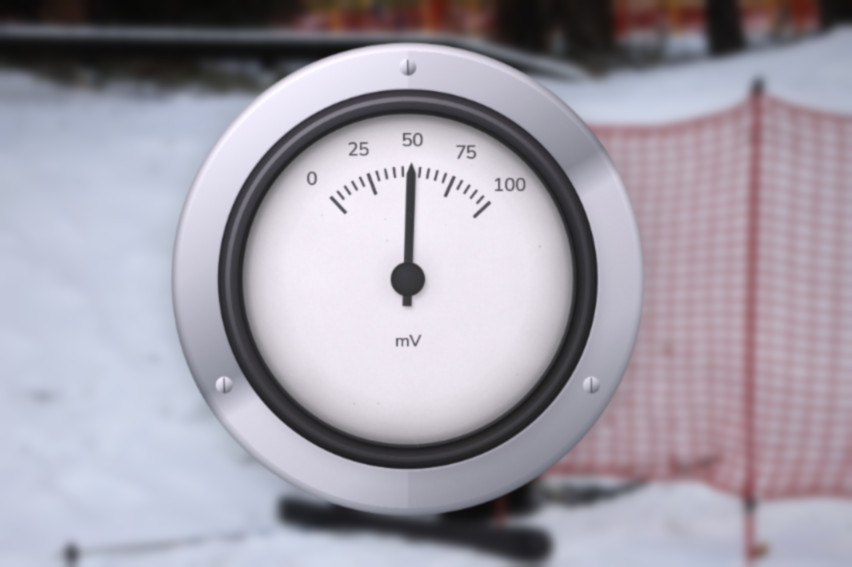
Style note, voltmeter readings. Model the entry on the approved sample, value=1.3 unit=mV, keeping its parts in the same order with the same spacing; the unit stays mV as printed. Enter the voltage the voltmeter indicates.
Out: value=50 unit=mV
